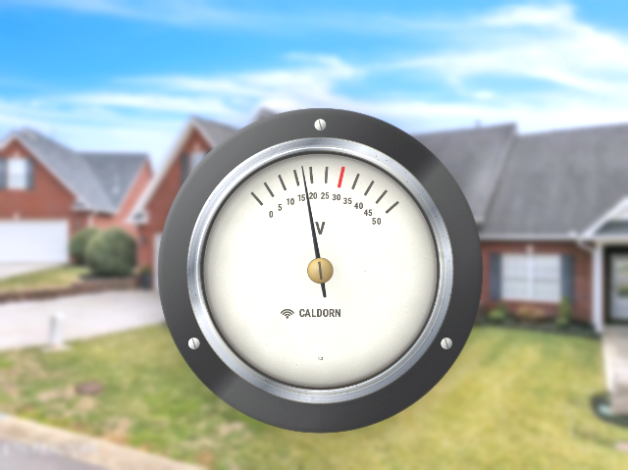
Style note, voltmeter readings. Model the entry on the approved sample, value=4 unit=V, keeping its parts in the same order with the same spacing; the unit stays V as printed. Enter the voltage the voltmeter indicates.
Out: value=17.5 unit=V
